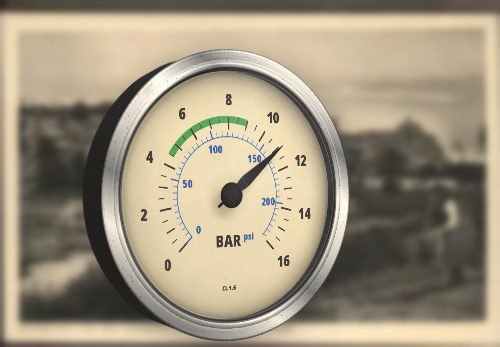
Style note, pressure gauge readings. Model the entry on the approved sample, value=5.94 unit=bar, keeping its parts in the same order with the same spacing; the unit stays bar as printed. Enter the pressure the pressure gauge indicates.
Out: value=11 unit=bar
